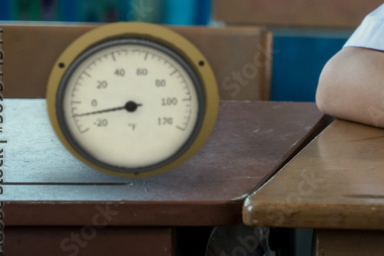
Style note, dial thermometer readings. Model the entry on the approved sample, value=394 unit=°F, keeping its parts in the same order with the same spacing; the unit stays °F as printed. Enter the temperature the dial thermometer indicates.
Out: value=-8 unit=°F
